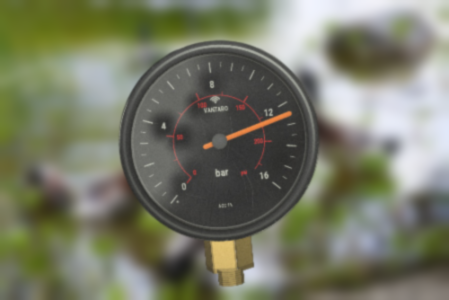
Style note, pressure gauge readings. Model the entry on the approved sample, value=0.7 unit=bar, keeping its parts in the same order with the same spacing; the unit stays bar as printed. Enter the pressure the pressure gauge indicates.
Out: value=12.5 unit=bar
